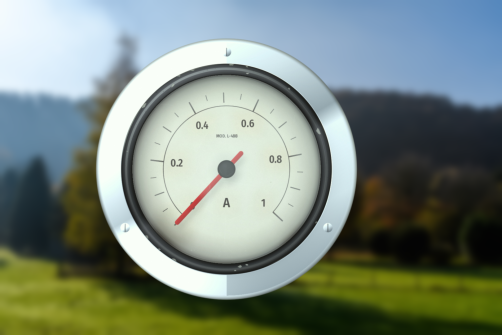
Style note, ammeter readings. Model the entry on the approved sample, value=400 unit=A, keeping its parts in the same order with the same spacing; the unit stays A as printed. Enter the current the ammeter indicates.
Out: value=0 unit=A
